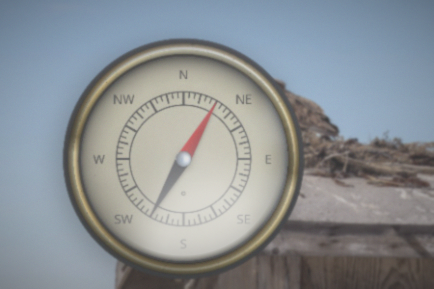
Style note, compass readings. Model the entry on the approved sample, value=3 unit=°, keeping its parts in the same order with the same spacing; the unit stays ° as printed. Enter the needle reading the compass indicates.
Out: value=30 unit=°
